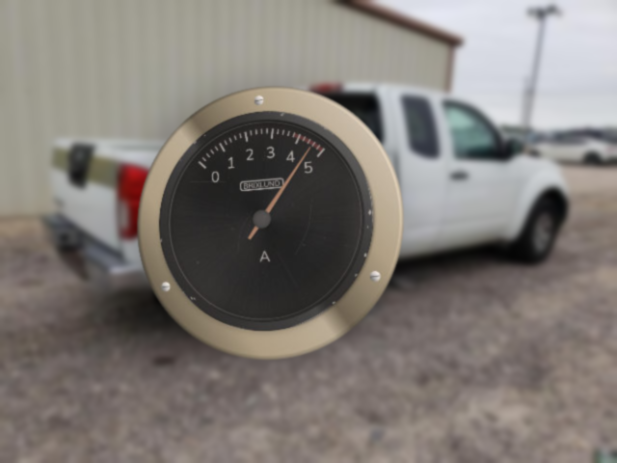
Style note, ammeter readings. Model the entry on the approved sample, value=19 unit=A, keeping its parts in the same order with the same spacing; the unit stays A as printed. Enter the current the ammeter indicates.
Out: value=4.6 unit=A
